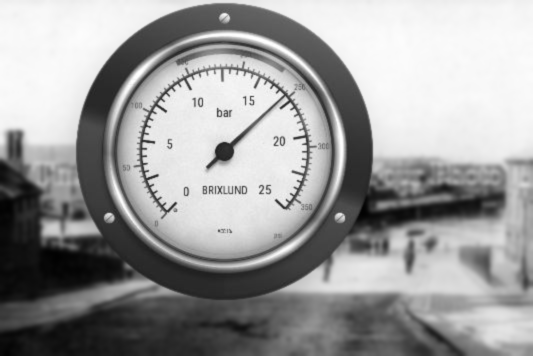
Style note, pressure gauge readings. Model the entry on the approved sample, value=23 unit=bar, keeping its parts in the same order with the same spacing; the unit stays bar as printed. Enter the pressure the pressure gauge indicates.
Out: value=17 unit=bar
